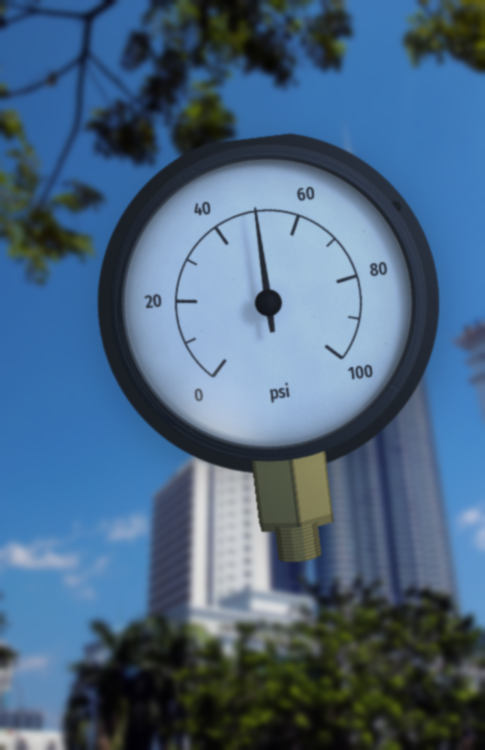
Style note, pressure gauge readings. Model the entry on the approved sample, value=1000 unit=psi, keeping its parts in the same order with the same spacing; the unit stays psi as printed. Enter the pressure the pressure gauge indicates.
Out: value=50 unit=psi
